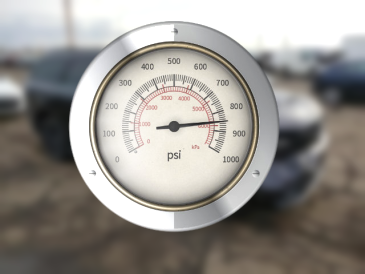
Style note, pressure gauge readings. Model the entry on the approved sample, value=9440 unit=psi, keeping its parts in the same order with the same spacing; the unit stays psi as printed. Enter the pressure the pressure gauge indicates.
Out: value=850 unit=psi
